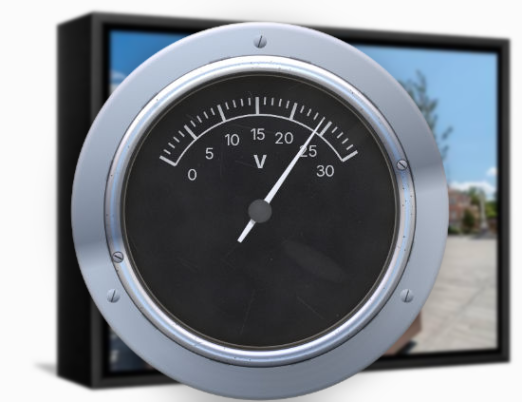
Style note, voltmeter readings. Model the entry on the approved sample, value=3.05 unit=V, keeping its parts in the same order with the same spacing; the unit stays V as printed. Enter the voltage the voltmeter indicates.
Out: value=24 unit=V
